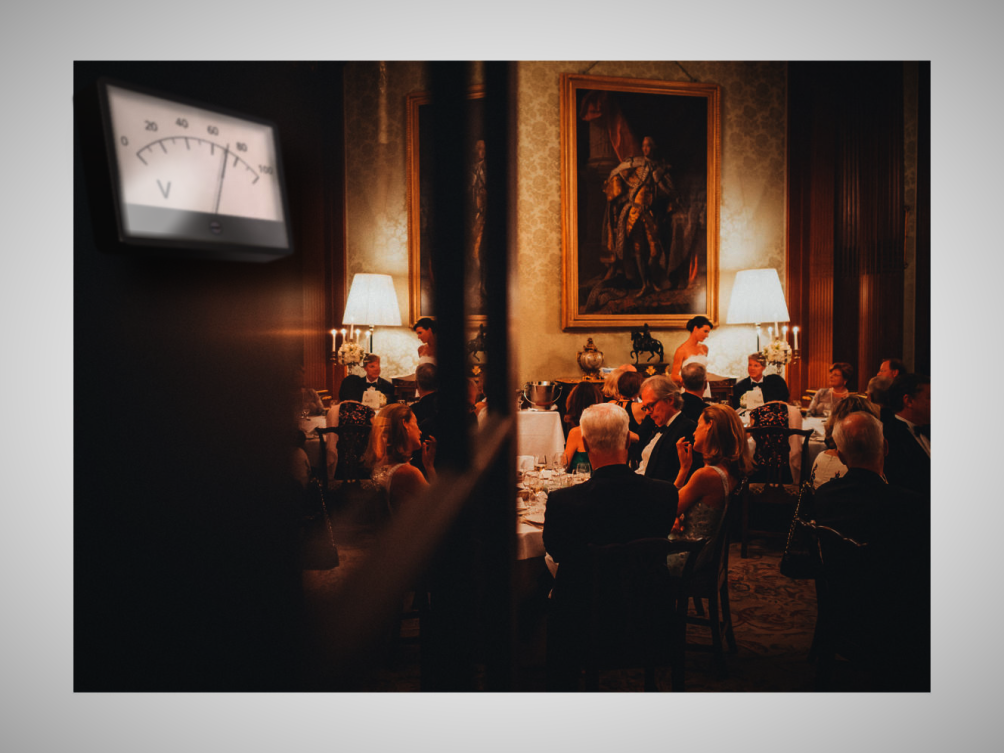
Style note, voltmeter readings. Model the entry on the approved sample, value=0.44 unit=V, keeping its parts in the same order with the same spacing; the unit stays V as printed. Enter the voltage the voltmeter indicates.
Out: value=70 unit=V
